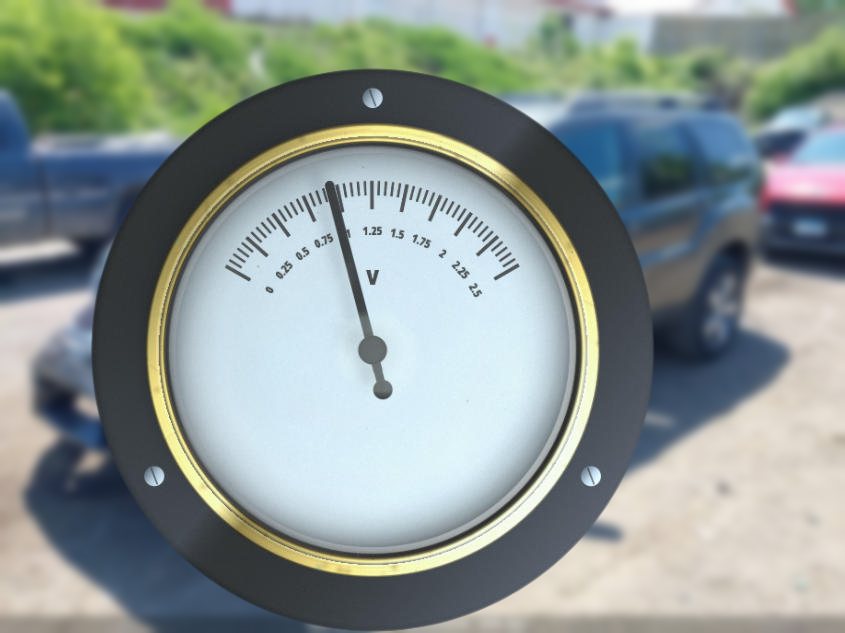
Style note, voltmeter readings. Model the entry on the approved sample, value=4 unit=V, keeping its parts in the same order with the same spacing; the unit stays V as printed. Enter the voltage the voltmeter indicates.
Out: value=0.95 unit=V
